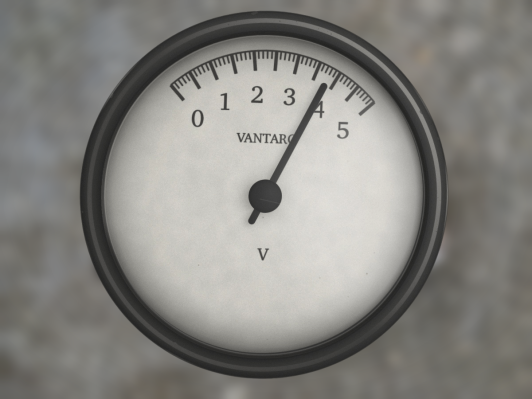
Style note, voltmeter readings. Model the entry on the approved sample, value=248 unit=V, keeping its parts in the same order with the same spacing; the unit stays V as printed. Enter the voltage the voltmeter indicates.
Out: value=3.8 unit=V
